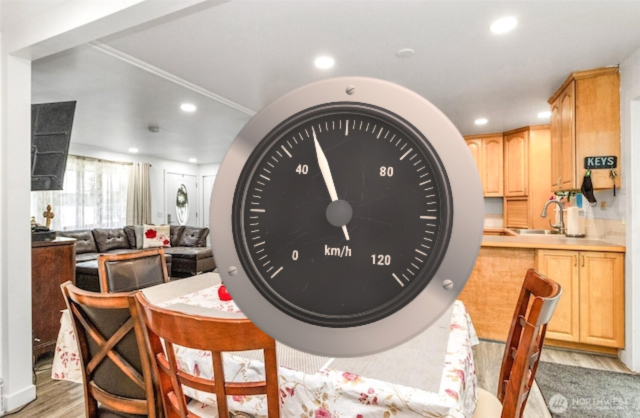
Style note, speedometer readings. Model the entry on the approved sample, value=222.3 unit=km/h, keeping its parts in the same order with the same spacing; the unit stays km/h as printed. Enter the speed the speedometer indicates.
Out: value=50 unit=km/h
